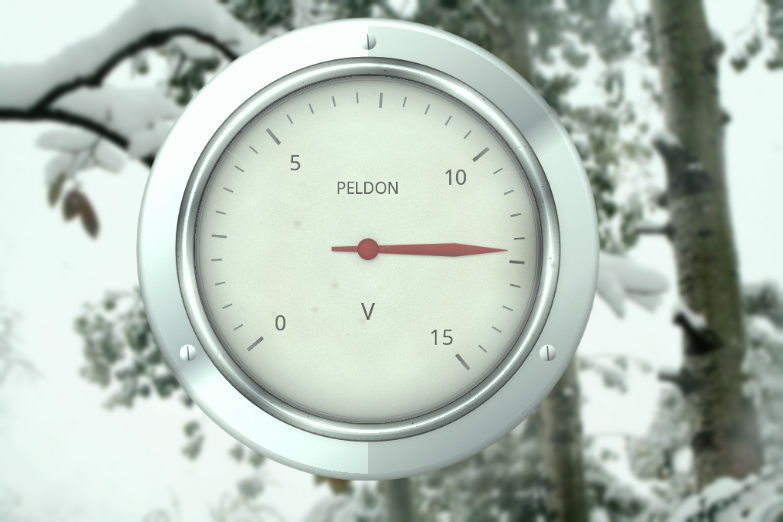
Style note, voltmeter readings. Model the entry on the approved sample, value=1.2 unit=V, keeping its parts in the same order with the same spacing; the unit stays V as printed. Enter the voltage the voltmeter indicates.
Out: value=12.25 unit=V
